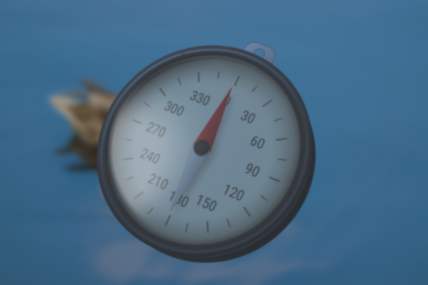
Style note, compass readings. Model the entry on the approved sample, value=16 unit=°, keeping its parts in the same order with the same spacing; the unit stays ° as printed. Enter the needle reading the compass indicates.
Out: value=0 unit=°
